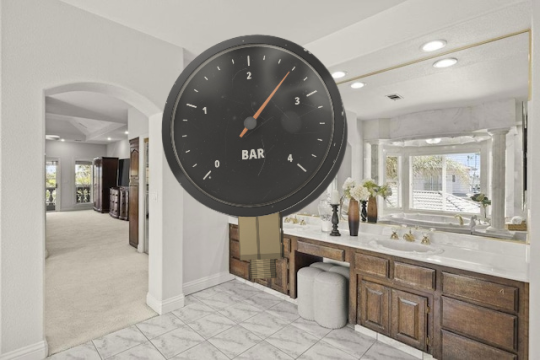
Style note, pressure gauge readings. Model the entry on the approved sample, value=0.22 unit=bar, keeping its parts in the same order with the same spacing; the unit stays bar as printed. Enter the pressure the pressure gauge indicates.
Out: value=2.6 unit=bar
